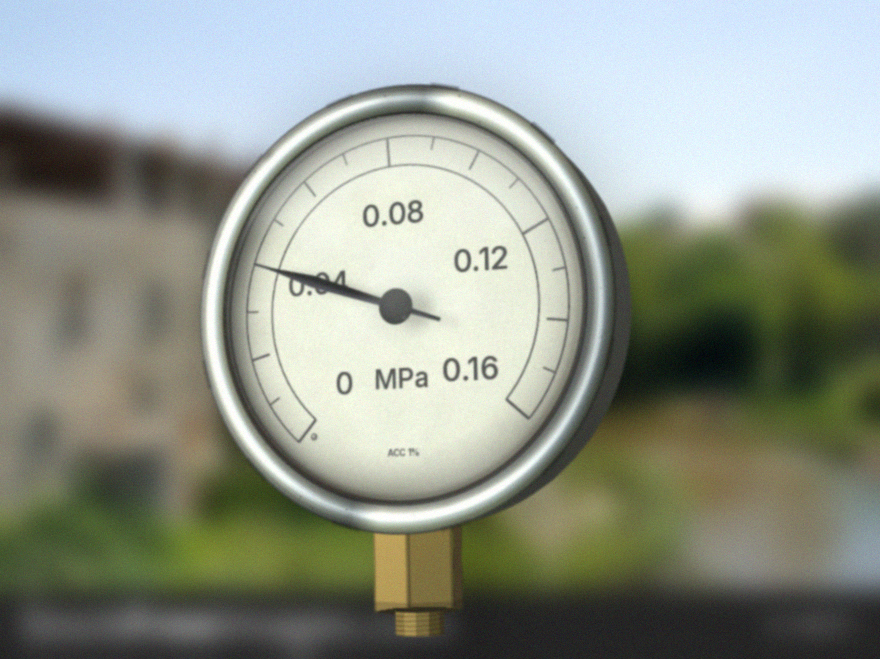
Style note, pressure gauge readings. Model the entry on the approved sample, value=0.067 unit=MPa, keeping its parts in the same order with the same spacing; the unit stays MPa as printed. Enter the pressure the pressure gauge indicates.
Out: value=0.04 unit=MPa
